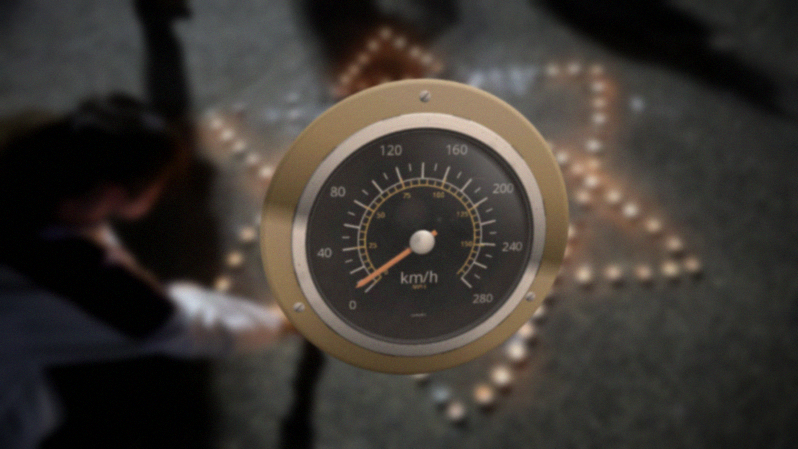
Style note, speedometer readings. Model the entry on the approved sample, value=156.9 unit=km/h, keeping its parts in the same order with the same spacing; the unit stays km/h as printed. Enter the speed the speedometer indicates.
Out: value=10 unit=km/h
